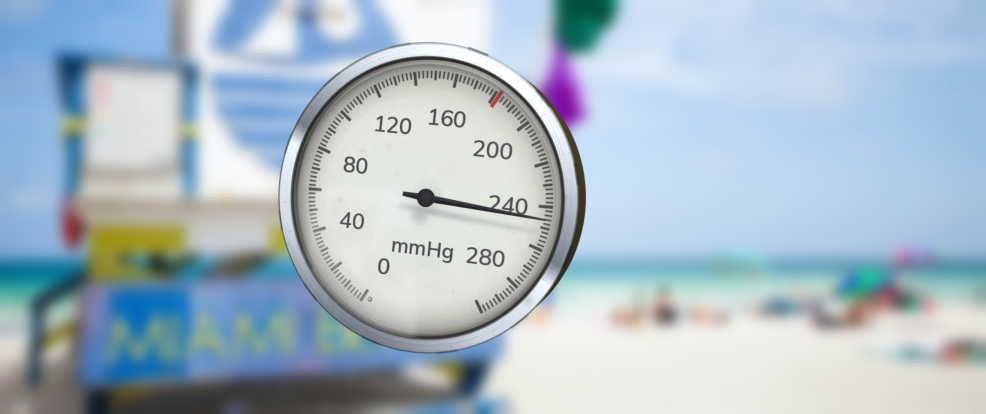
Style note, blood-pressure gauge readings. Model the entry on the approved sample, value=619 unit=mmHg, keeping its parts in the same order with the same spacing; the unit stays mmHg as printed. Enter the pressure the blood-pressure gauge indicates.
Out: value=246 unit=mmHg
